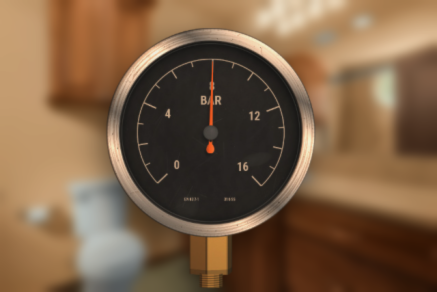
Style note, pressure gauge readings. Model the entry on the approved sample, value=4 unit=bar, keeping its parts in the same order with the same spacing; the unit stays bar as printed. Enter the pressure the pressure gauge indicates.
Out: value=8 unit=bar
